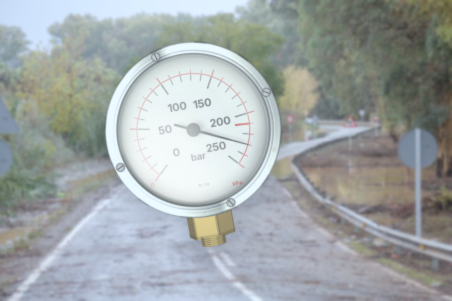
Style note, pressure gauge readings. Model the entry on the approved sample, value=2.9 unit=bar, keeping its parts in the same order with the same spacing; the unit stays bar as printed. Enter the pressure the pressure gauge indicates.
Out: value=230 unit=bar
